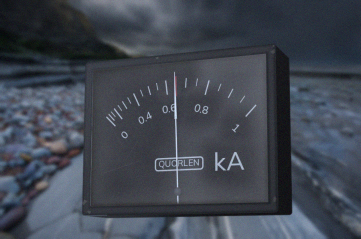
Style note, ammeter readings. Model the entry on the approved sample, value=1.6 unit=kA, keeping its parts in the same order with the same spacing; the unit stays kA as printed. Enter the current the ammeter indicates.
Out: value=0.65 unit=kA
